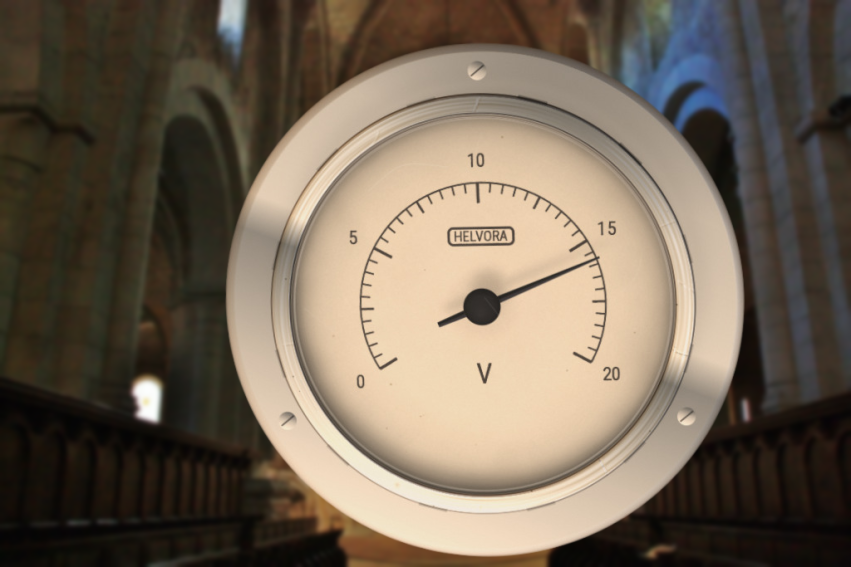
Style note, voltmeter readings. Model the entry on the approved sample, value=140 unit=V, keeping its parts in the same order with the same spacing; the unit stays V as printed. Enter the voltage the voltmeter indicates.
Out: value=15.75 unit=V
